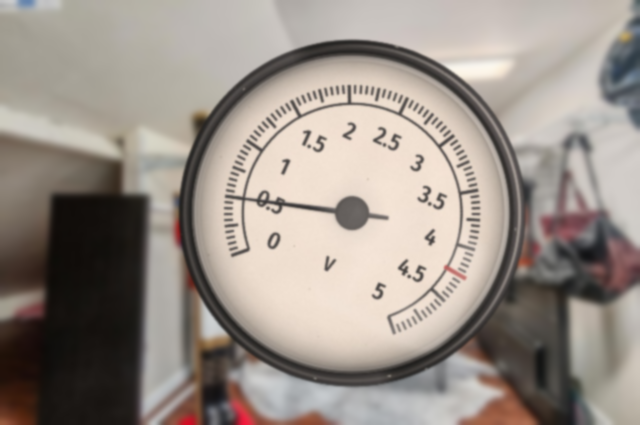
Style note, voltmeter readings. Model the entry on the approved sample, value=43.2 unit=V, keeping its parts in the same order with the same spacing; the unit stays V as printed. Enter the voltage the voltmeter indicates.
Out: value=0.5 unit=V
